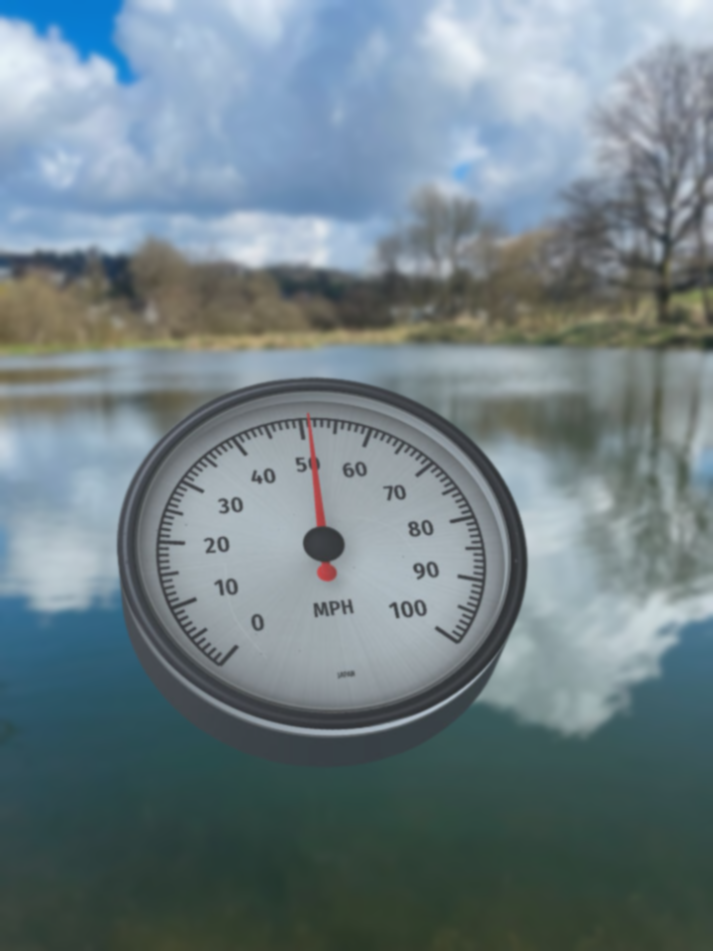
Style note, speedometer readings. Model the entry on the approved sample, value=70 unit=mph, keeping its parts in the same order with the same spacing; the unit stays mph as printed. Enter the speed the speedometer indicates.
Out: value=51 unit=mph
